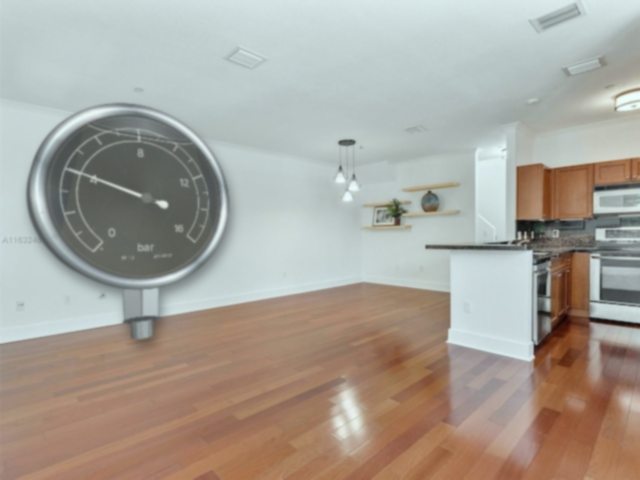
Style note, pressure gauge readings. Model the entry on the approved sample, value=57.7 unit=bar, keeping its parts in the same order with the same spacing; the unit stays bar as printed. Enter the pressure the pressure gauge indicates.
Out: value=4 unit=bar
